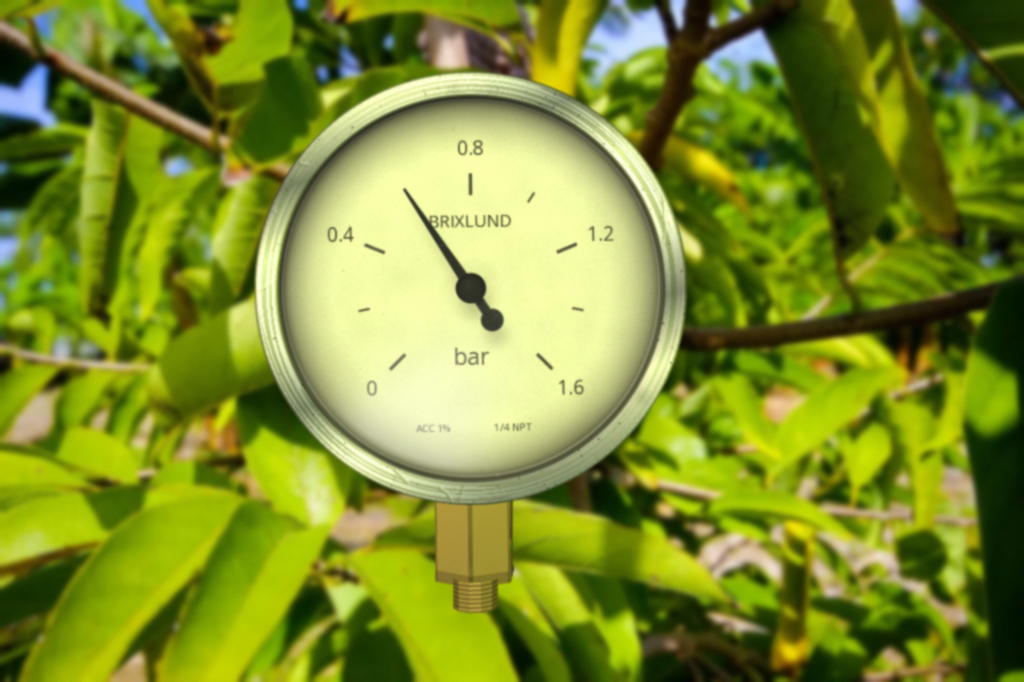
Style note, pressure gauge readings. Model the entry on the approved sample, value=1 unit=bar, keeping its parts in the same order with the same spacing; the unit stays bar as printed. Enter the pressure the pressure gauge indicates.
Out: value=0.6 unit=bar
